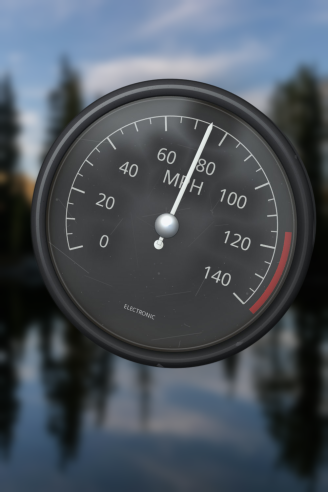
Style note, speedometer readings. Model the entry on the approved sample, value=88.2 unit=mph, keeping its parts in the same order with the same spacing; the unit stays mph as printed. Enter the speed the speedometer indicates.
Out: value=75 unit=mph
